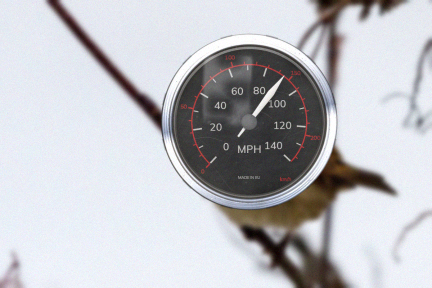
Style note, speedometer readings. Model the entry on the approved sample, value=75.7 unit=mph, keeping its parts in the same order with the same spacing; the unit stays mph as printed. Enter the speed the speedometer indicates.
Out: value=90 unit=mph
